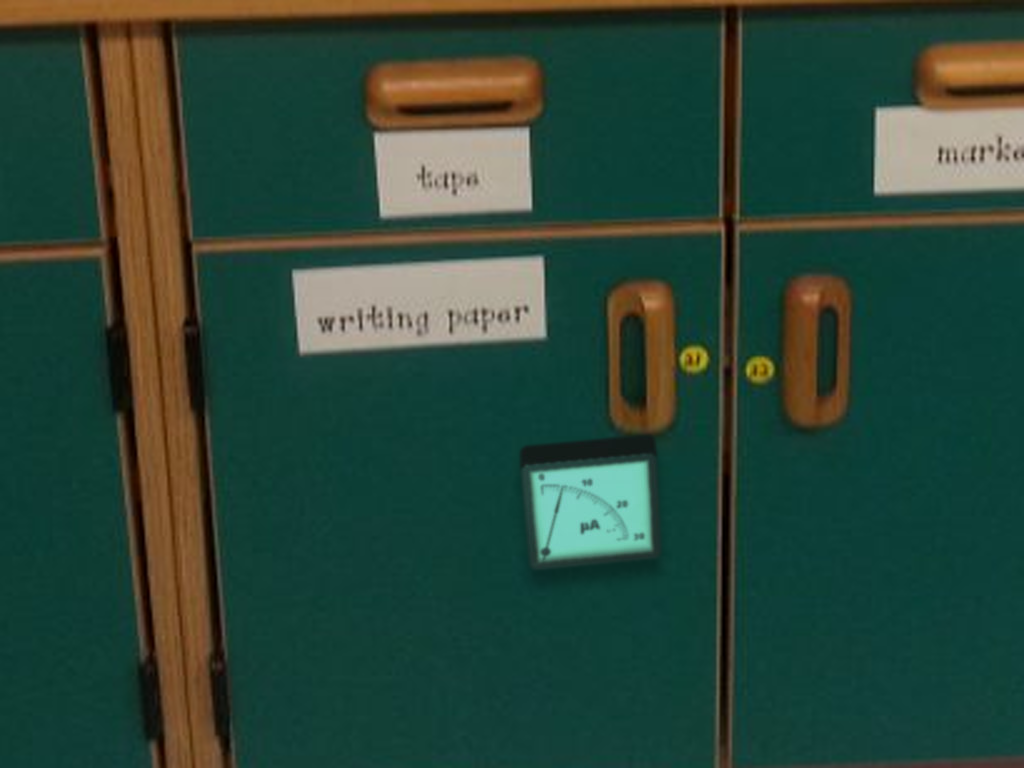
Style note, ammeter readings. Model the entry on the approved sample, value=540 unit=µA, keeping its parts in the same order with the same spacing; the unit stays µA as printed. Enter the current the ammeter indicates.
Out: value=5 unit=µA
